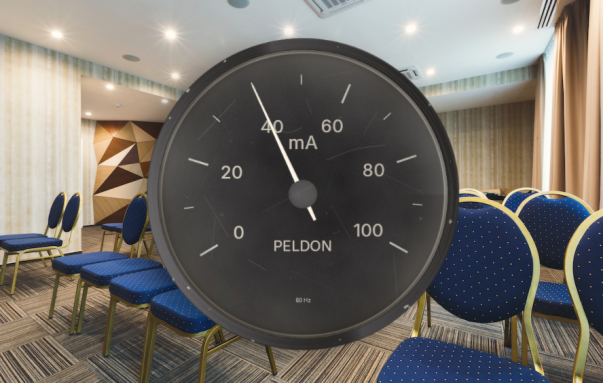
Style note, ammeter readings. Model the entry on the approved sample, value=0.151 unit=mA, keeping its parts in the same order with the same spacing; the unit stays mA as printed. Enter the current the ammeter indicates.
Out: value=40 unit=mA
